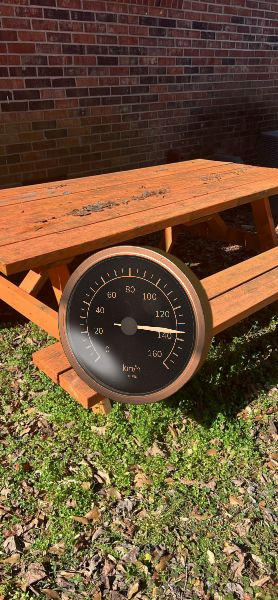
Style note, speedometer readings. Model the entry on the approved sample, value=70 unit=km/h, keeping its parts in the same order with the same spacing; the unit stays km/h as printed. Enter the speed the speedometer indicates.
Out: value=135 unit=km/h
